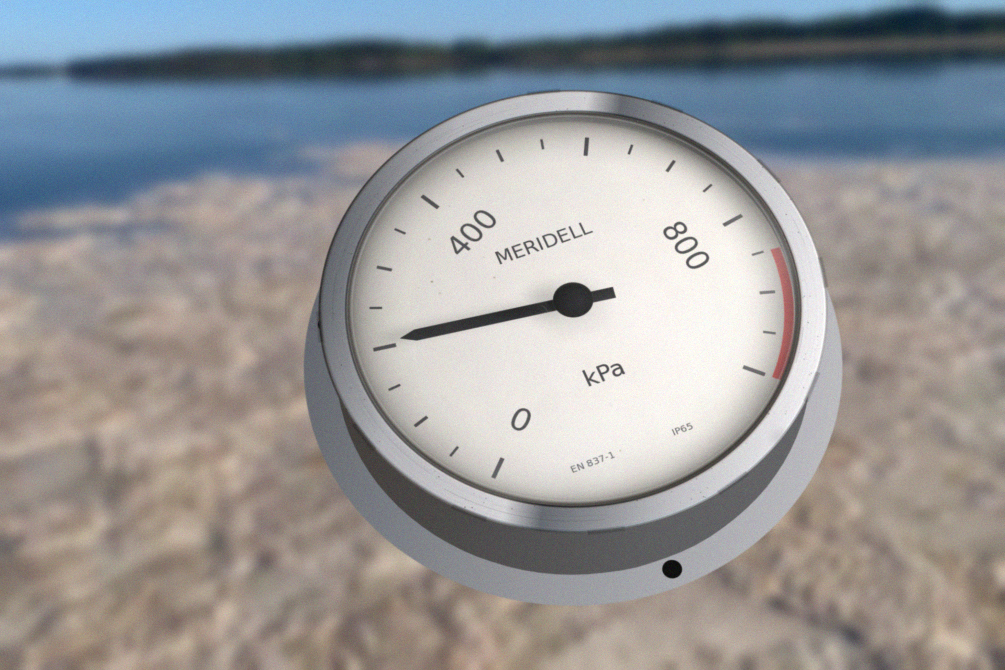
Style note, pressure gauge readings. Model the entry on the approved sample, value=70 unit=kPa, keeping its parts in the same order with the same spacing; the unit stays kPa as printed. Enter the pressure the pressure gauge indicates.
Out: value=200 unit=kPa
